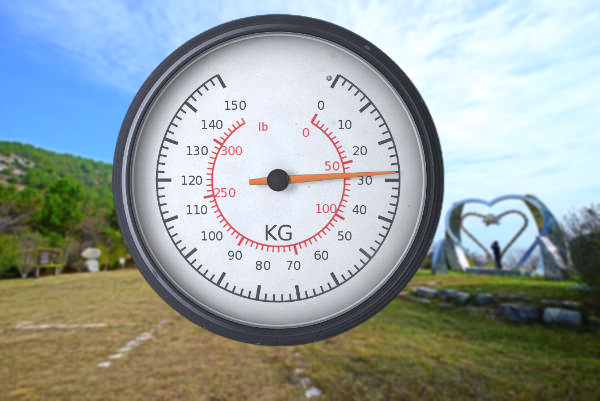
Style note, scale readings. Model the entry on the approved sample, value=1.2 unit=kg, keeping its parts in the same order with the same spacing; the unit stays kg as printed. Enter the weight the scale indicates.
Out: value=28 unit=kg
